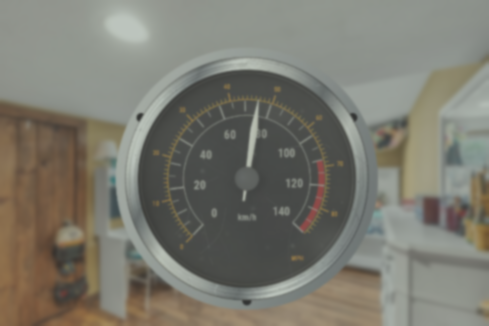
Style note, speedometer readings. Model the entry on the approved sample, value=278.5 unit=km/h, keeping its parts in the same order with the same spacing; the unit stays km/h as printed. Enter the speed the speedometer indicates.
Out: value=75 unit=km/h
